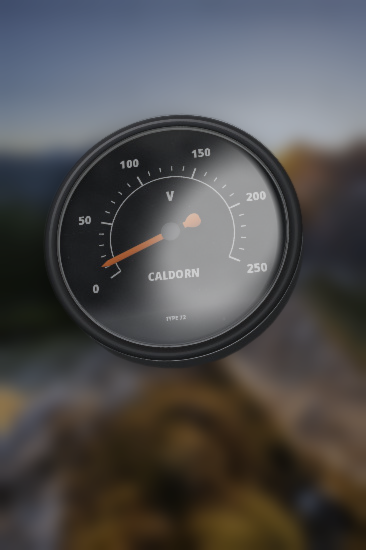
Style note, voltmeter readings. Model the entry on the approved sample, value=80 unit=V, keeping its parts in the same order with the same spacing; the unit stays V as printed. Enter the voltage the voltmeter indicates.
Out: value=10 unit=V
